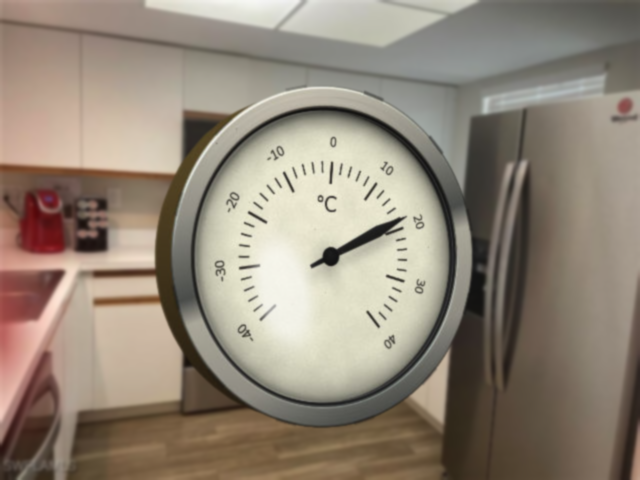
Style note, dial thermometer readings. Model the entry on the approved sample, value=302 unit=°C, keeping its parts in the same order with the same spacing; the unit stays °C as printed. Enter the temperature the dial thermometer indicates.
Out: value=18 unit=°C
